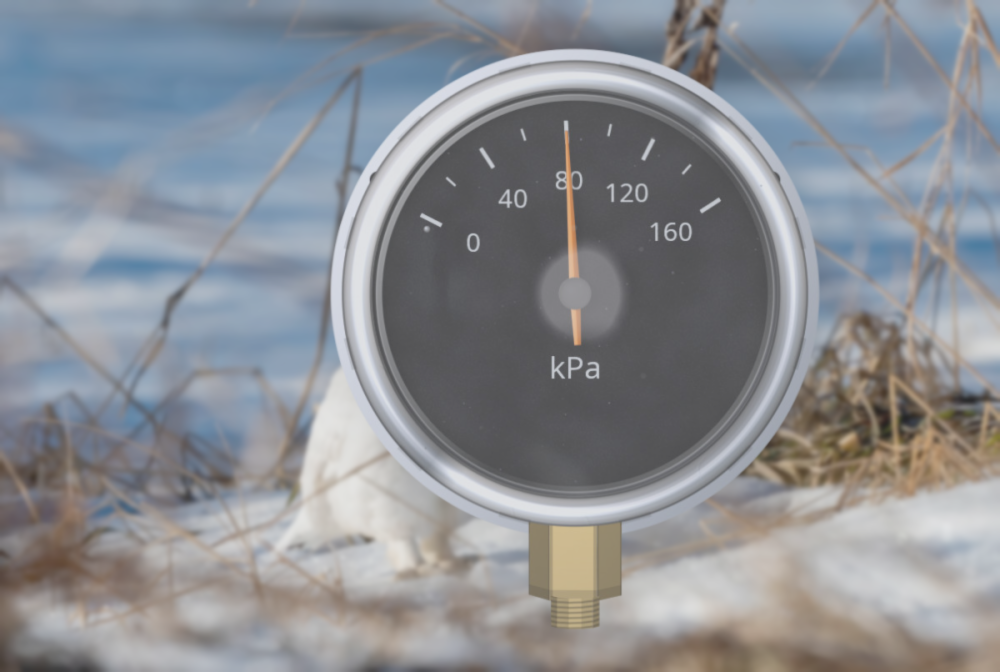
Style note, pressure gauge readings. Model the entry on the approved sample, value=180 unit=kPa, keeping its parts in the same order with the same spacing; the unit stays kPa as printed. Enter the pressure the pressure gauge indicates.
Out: value=80 unit=kPa
